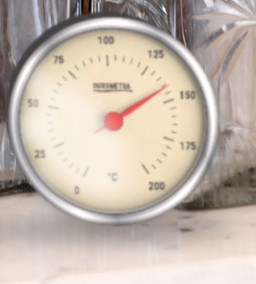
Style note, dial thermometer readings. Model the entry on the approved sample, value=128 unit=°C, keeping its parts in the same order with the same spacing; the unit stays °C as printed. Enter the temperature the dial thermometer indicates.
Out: value=140 unit=°C
